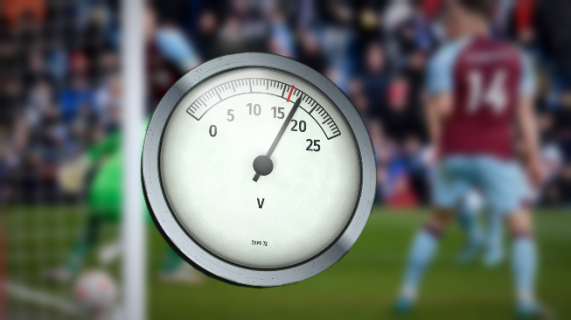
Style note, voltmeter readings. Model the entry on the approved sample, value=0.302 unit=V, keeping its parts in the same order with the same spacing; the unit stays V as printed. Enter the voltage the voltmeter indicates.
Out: value=17.5 unit=V
